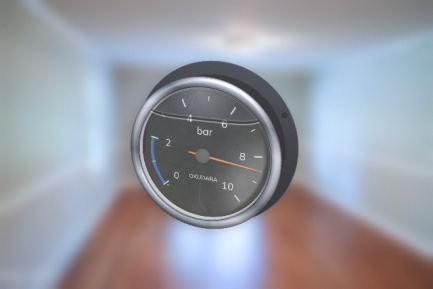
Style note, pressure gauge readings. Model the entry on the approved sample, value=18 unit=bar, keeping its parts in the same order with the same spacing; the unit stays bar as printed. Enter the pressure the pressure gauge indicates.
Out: value=8.5 unit=bar
